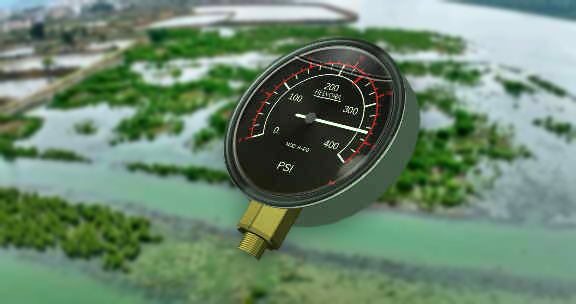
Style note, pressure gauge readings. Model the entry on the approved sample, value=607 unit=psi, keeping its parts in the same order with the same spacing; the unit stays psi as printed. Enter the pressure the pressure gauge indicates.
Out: value=350 unit=psi
